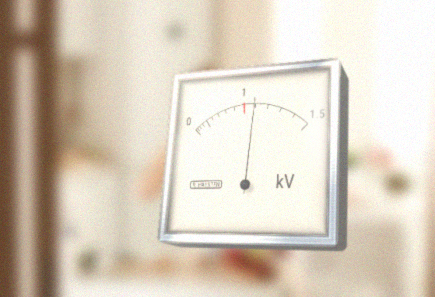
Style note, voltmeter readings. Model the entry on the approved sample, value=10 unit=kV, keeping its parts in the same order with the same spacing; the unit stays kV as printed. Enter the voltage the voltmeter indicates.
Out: value=1.1 unit=kV
